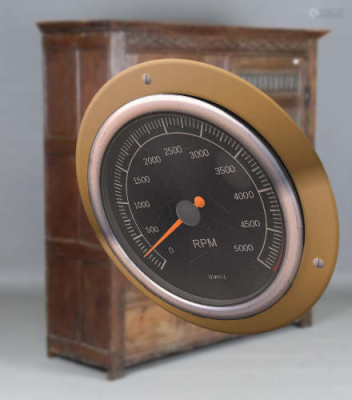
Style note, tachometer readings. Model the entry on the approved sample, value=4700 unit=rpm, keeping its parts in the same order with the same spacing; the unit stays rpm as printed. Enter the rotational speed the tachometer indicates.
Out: value=250 unit=rpm
